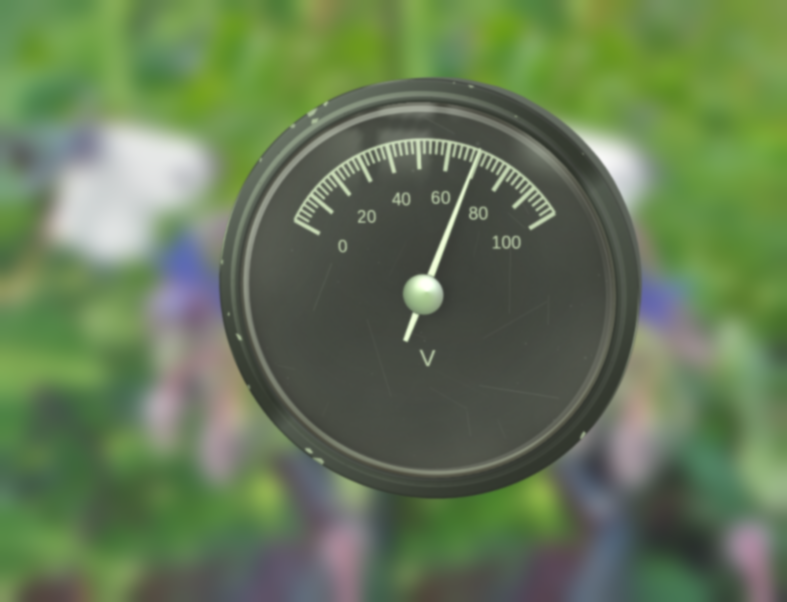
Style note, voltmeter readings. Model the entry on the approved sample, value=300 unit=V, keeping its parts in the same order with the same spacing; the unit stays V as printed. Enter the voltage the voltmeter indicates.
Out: value=70 unit=V
